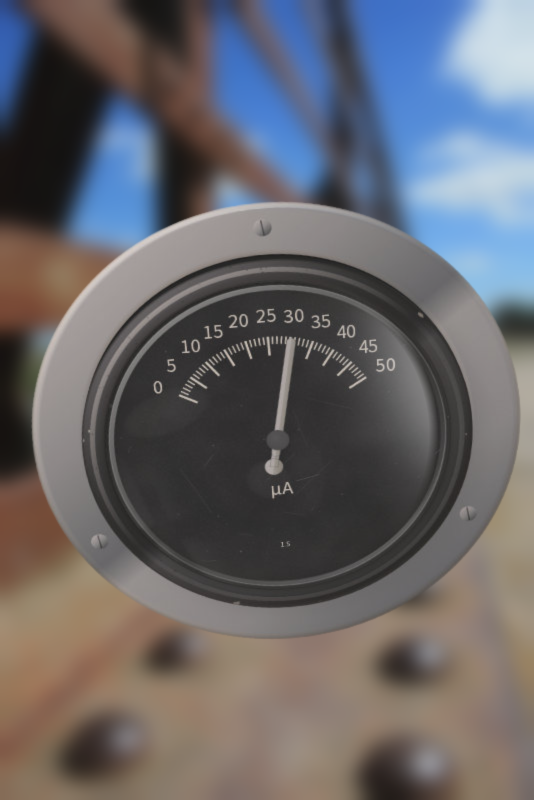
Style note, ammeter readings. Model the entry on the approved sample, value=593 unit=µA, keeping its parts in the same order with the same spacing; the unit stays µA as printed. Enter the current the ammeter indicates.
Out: value=30 unit=µA
